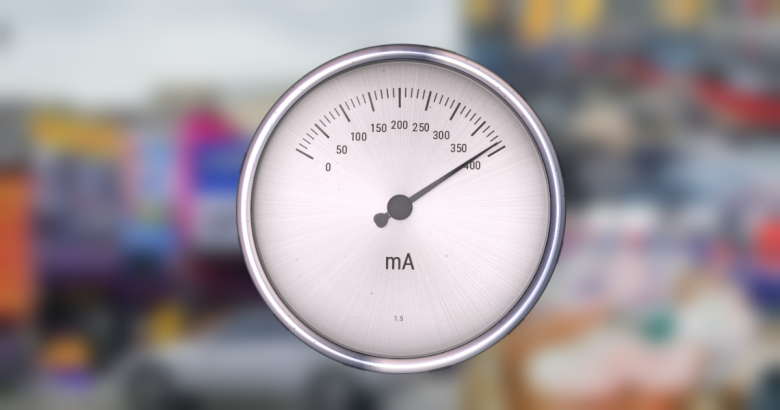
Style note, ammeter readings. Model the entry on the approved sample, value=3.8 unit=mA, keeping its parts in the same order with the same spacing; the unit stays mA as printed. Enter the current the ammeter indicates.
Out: value=390 unit=mA
